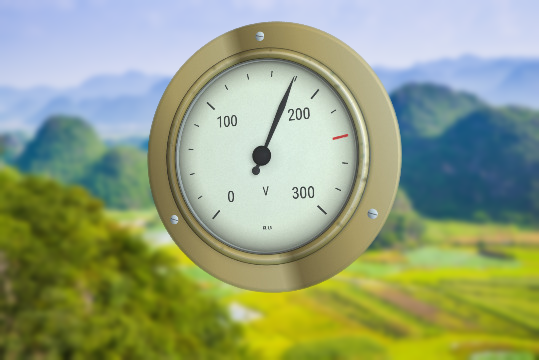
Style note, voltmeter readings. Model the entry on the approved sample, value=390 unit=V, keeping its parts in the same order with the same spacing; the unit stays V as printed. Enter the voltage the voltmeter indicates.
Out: value=180 unit=V
